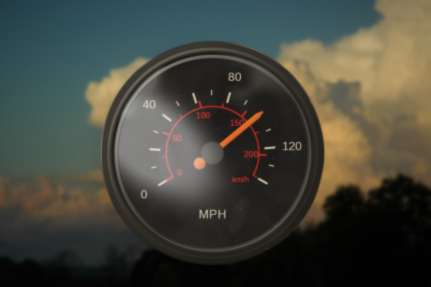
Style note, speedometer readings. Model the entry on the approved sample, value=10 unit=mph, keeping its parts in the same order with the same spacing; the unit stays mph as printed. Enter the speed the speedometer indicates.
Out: value=100 unit=mph
